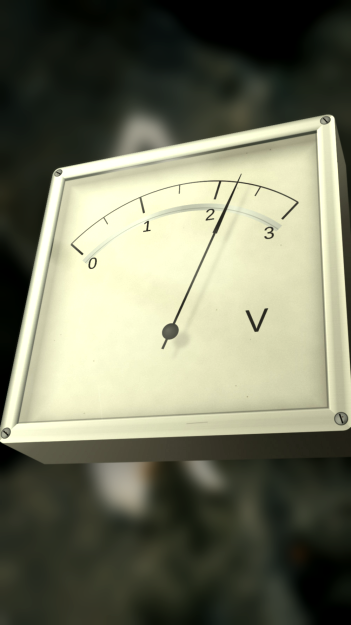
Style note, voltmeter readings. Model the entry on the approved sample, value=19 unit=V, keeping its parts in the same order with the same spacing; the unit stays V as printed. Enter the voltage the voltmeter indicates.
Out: value=2.25 unit=V
